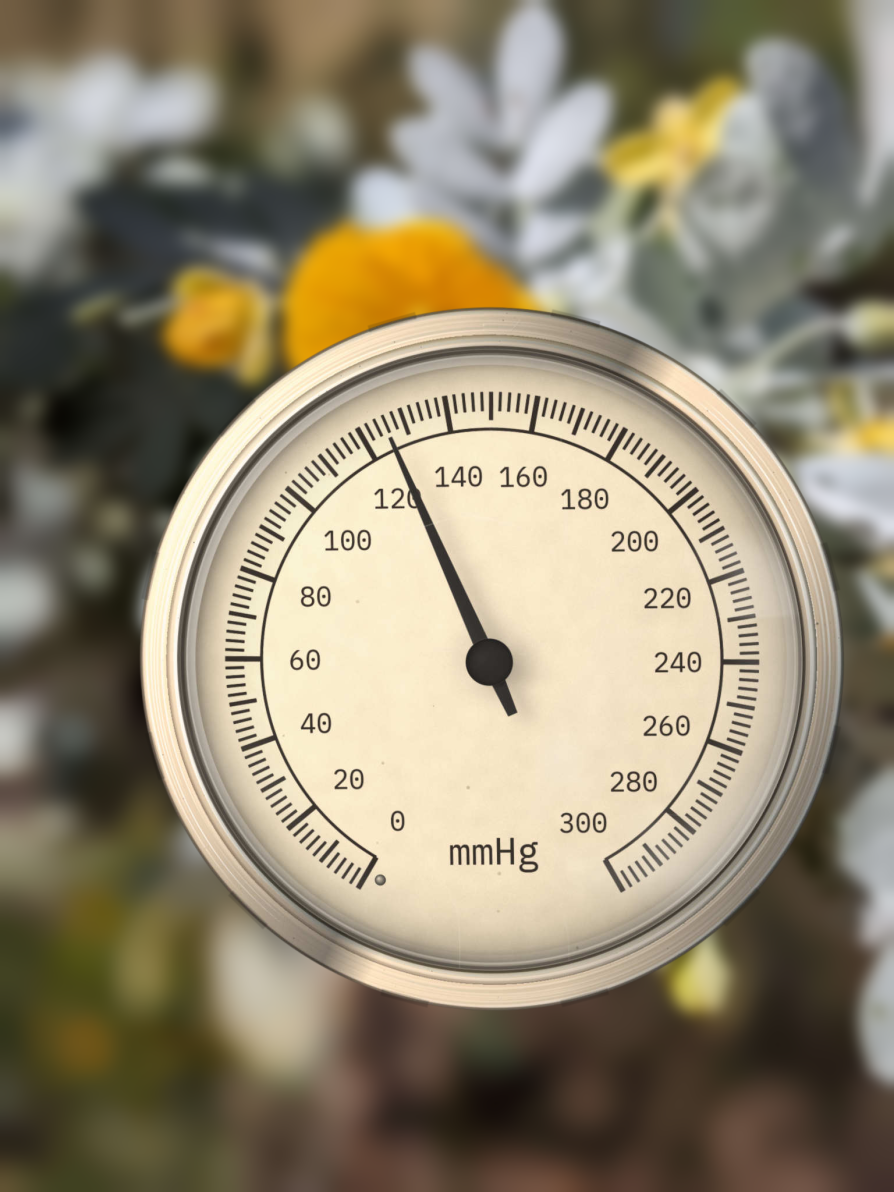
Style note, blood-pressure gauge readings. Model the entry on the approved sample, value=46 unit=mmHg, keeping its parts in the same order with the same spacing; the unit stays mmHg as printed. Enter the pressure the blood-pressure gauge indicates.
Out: value=126 unit=mmHg
